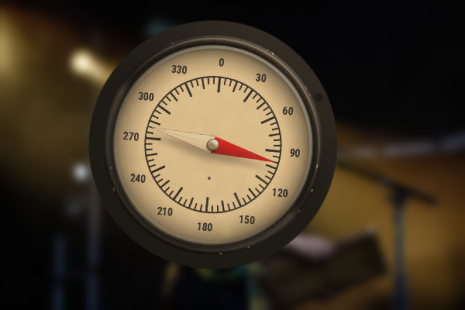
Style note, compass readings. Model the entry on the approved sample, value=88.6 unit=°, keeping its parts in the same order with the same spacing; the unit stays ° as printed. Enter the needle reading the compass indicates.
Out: value=100 unit=°
